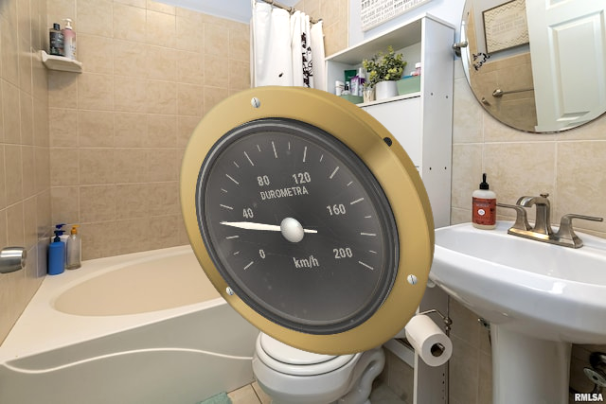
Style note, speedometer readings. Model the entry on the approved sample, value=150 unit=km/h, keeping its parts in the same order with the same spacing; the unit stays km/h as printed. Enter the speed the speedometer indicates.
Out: value=30 unit=km/h
